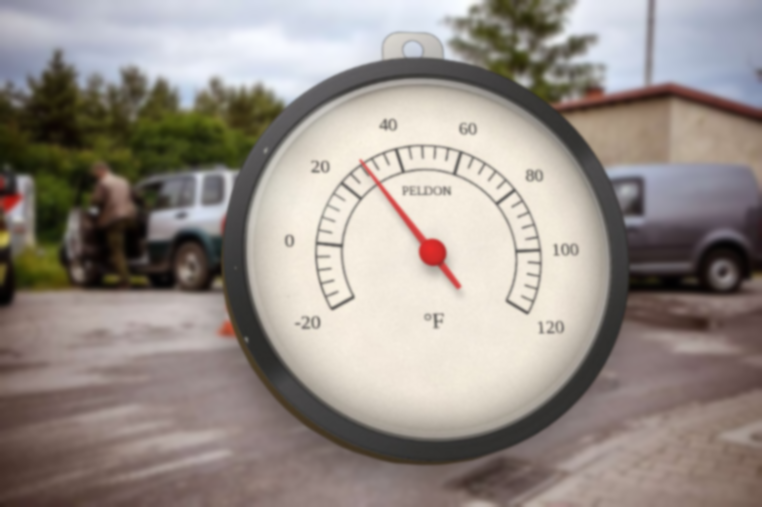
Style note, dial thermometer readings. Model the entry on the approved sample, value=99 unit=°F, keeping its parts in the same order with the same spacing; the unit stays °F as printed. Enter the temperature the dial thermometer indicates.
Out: value=28 unit=°F
